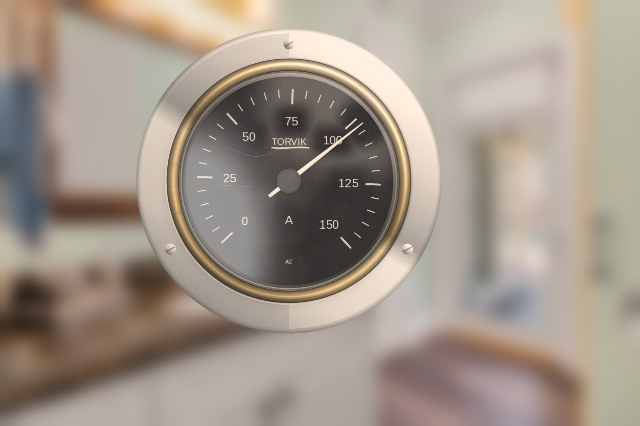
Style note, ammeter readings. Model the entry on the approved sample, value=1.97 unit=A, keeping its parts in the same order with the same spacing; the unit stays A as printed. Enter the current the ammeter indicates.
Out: value=102.5 unit=A
